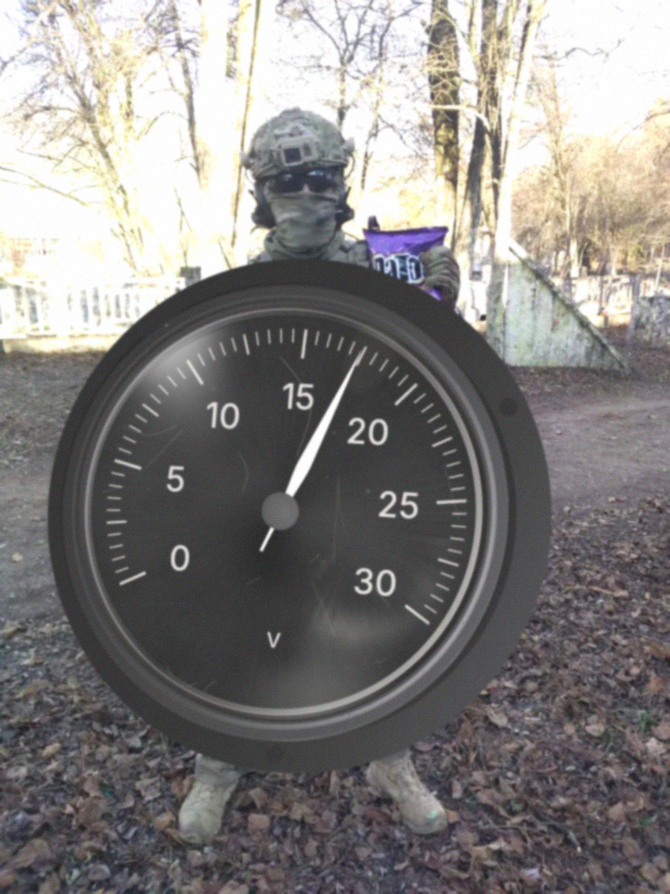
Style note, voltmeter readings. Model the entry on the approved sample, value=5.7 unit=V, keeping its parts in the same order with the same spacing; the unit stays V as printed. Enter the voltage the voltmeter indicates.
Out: value=17.5 unit=V
